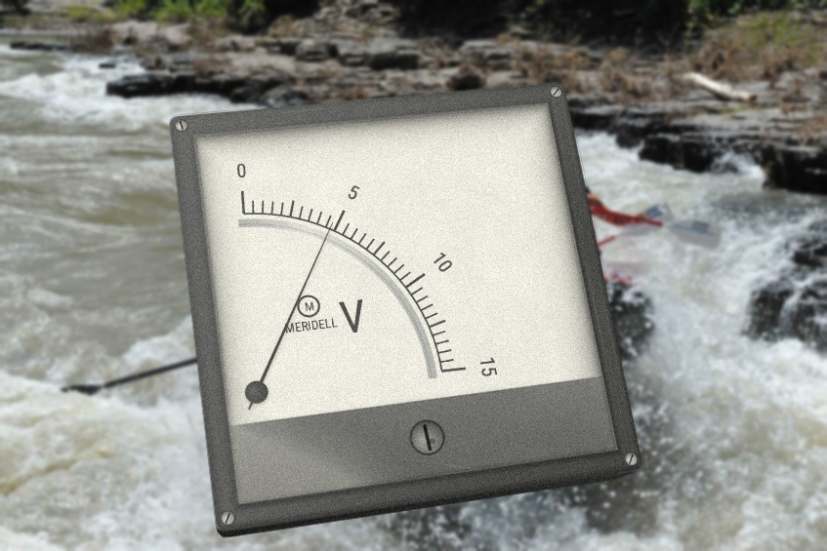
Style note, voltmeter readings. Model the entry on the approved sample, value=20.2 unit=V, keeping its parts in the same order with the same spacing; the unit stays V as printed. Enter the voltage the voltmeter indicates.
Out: value=4.75 unit=V
